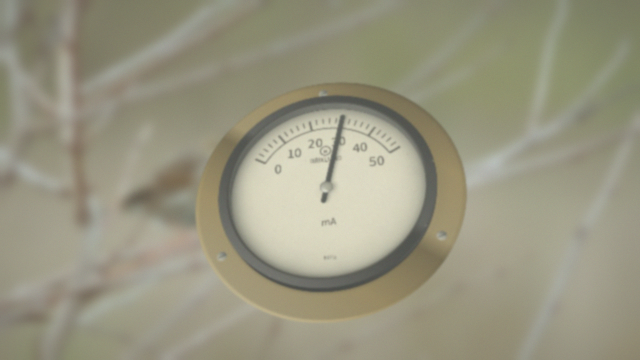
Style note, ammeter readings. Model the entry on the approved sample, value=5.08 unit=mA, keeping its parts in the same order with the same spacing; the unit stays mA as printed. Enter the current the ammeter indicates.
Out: value=30 unit=mA
